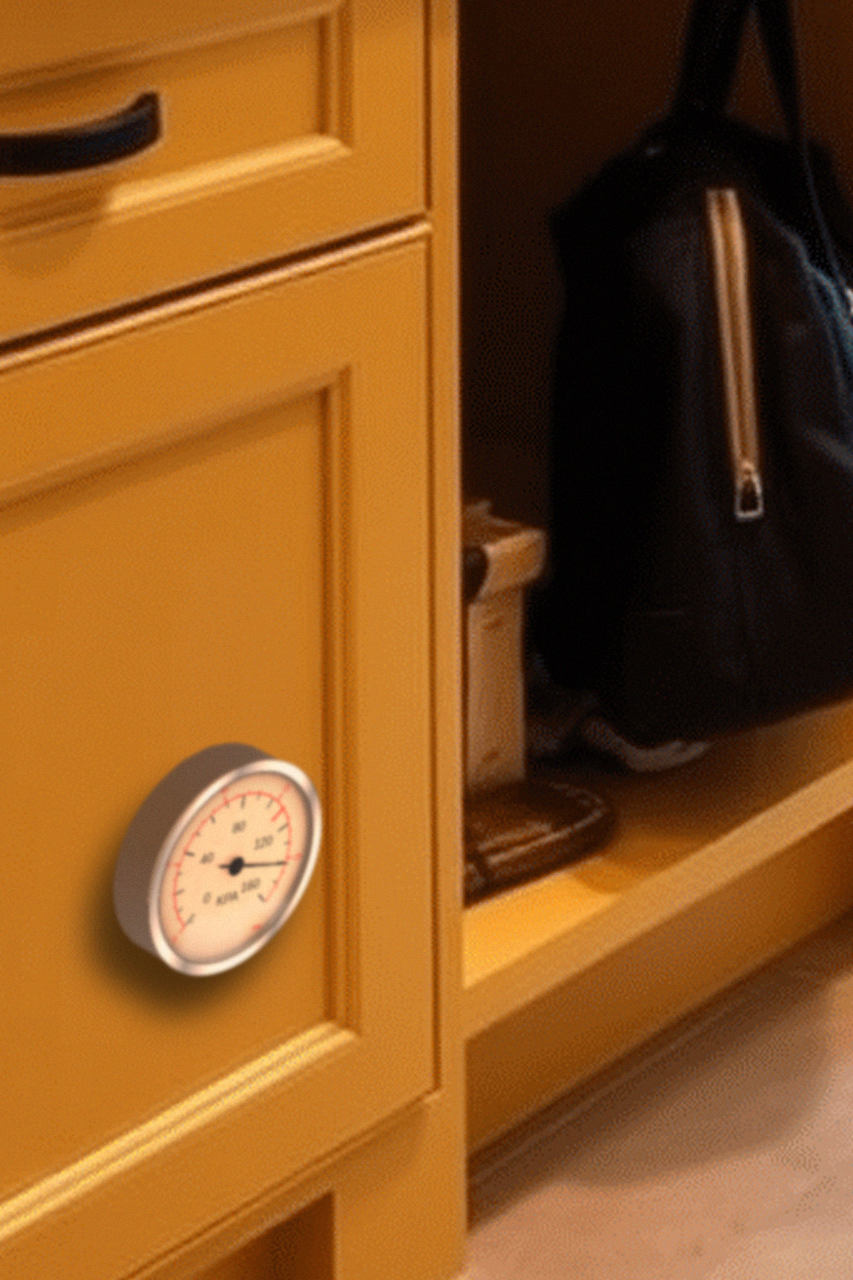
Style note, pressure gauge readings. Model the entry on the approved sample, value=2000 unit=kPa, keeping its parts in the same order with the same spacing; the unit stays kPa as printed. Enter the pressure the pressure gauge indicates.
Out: value=140 unit=kPa
